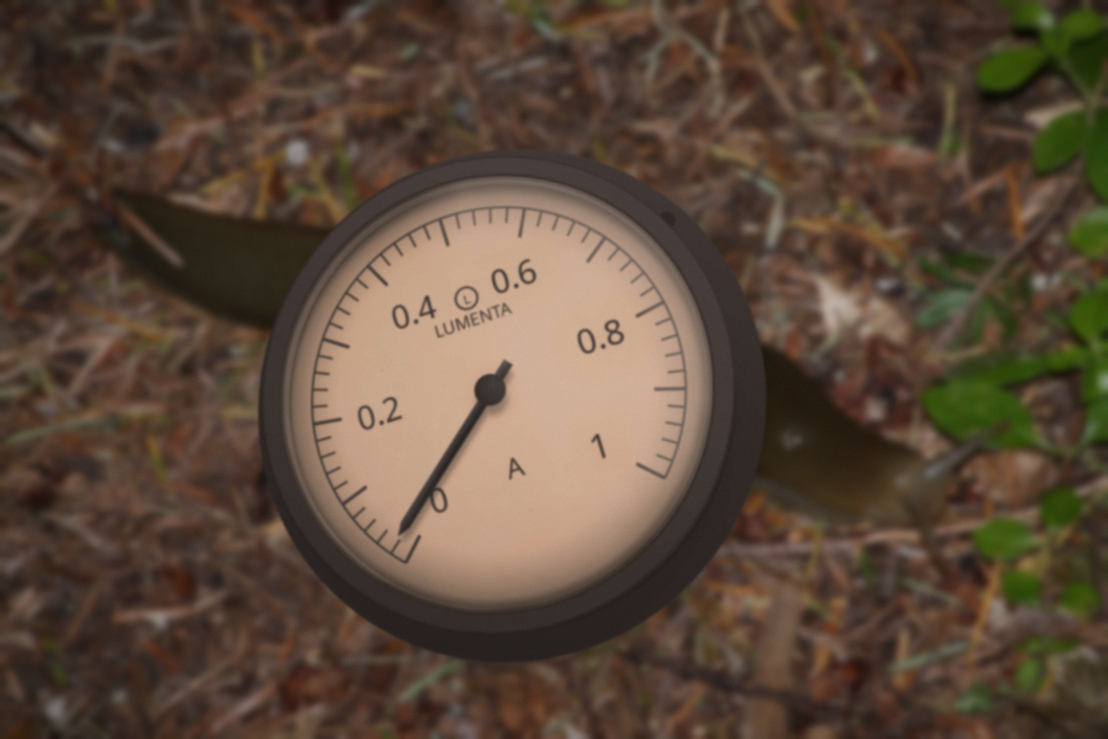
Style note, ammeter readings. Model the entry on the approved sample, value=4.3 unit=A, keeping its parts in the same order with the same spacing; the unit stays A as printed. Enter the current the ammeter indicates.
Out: value=0.02 unit=A
